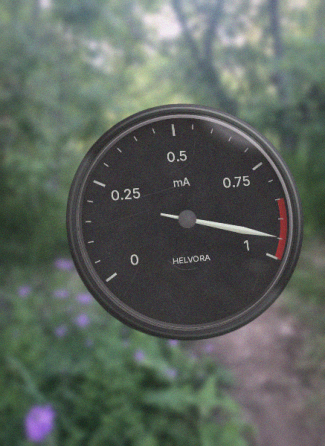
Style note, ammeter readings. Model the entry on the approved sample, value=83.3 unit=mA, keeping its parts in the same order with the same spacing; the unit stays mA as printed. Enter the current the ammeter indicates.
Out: value=0.95 unit=mA
